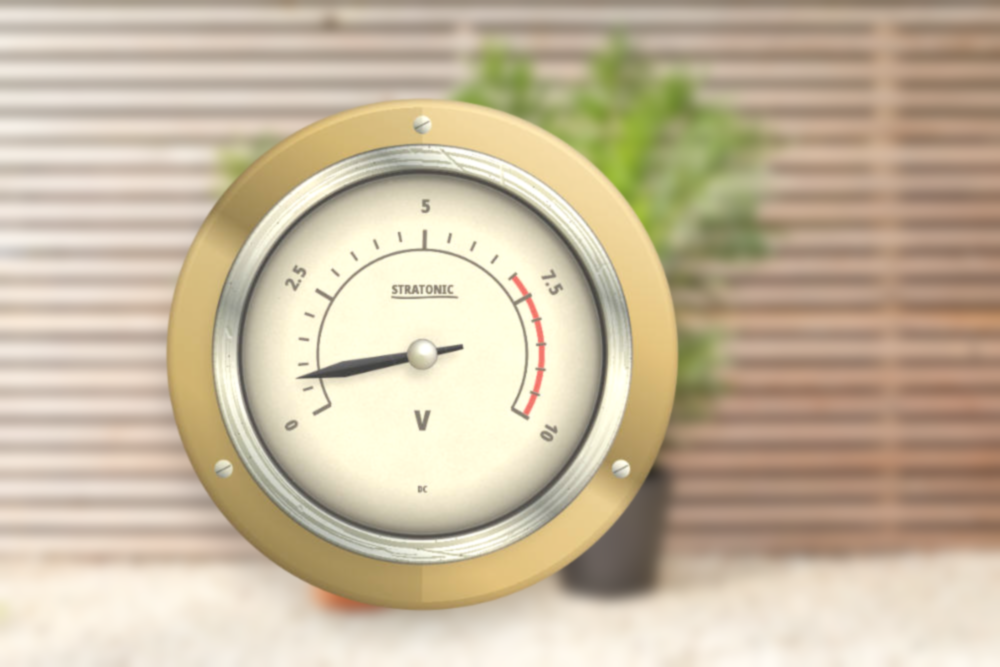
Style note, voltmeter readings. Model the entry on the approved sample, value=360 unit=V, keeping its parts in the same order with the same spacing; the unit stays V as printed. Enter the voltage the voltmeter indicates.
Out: value=0.75 unit=V
